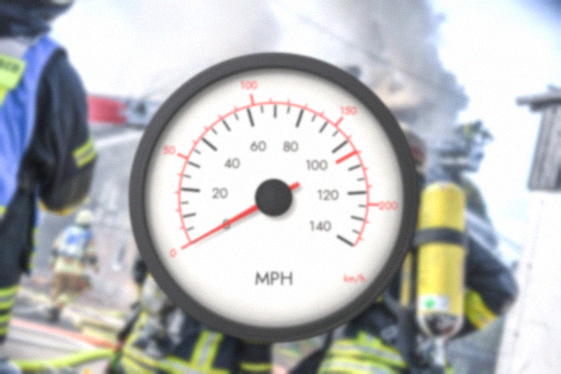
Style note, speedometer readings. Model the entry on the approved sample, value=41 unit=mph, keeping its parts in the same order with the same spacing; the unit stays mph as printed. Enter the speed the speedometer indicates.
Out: value=0 unit=mph
